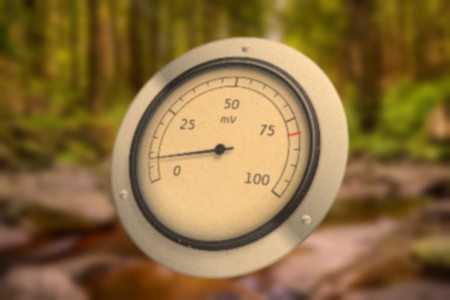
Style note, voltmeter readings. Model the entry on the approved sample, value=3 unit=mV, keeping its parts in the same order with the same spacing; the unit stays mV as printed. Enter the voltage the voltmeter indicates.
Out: value=7.5 unit=mV
